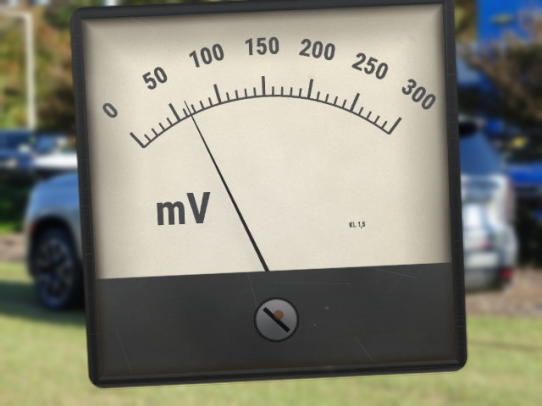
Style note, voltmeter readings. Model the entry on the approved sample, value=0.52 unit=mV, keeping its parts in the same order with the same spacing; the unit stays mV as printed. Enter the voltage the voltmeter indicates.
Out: value=65 unit=mV
